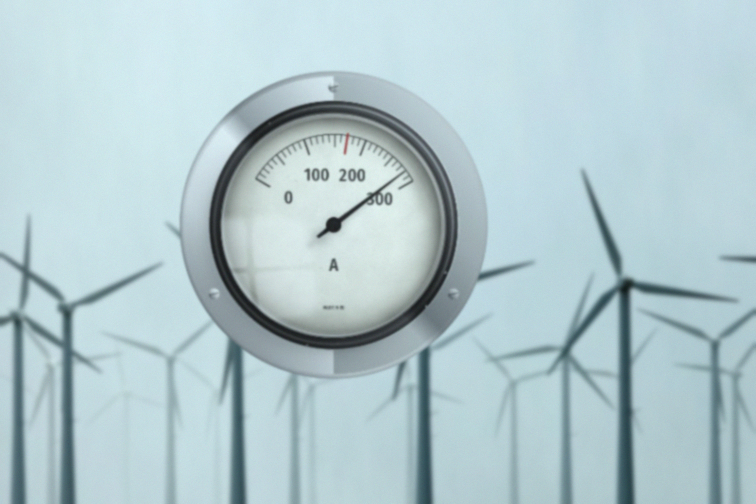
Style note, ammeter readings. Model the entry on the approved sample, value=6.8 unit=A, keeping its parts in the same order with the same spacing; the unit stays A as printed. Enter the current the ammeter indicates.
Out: value=280 unit=A
